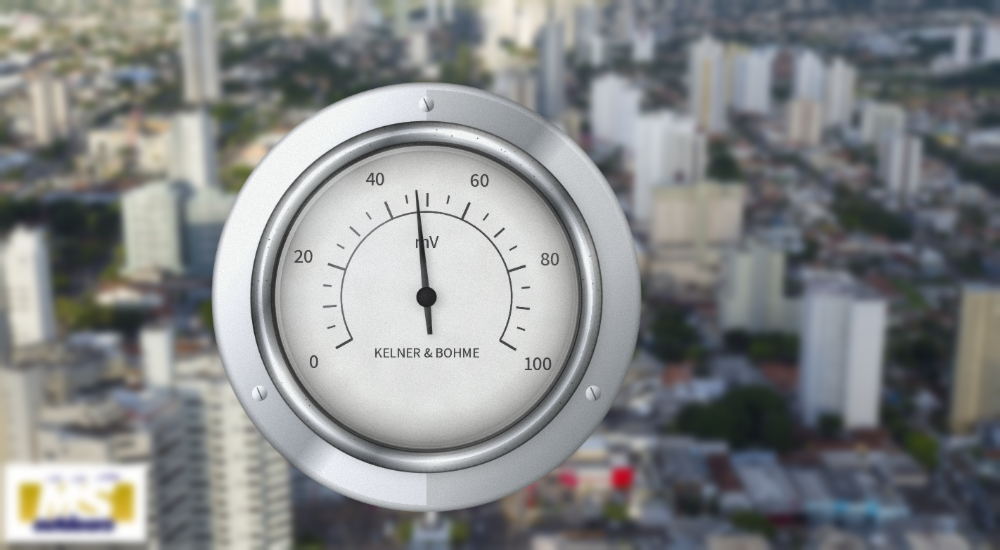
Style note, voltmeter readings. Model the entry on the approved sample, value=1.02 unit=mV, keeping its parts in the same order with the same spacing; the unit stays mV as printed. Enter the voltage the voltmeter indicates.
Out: value=47.5 unit=mV
